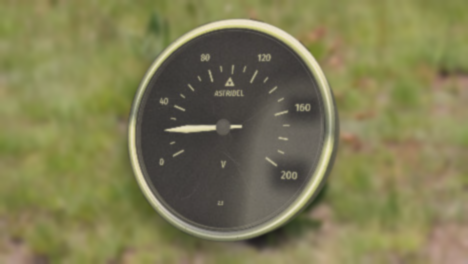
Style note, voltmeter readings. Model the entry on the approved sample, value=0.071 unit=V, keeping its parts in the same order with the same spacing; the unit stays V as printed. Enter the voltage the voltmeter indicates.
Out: value=20 unit=V
